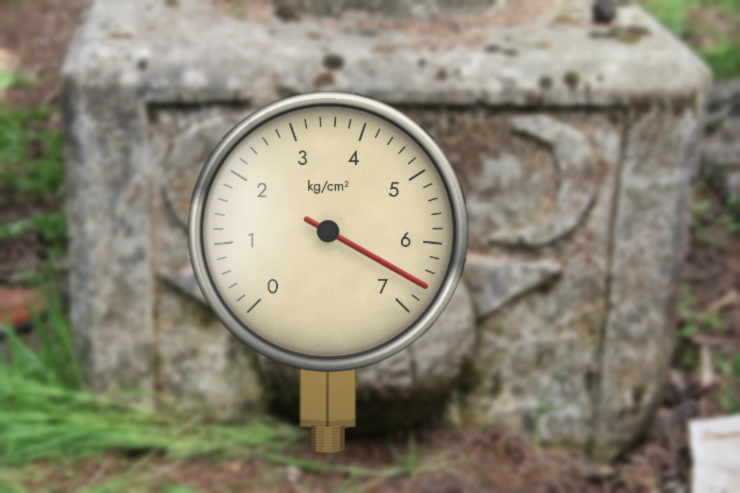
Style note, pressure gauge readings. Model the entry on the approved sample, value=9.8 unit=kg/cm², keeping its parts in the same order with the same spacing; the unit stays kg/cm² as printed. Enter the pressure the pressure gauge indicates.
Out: value=6.6 unit=kg/cm²
